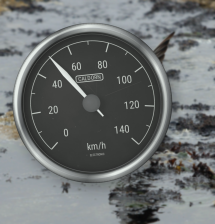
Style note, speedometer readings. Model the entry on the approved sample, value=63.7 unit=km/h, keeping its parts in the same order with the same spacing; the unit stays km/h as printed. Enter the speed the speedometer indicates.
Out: value=50 unit=km/h
